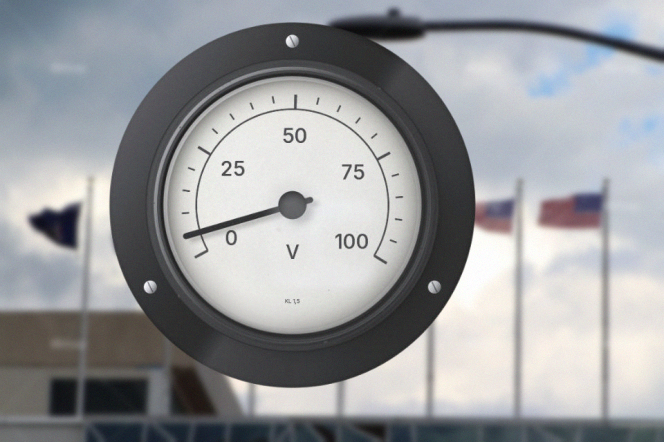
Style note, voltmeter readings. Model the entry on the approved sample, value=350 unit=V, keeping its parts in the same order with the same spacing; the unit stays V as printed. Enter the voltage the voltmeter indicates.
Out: value=5 unit=V
